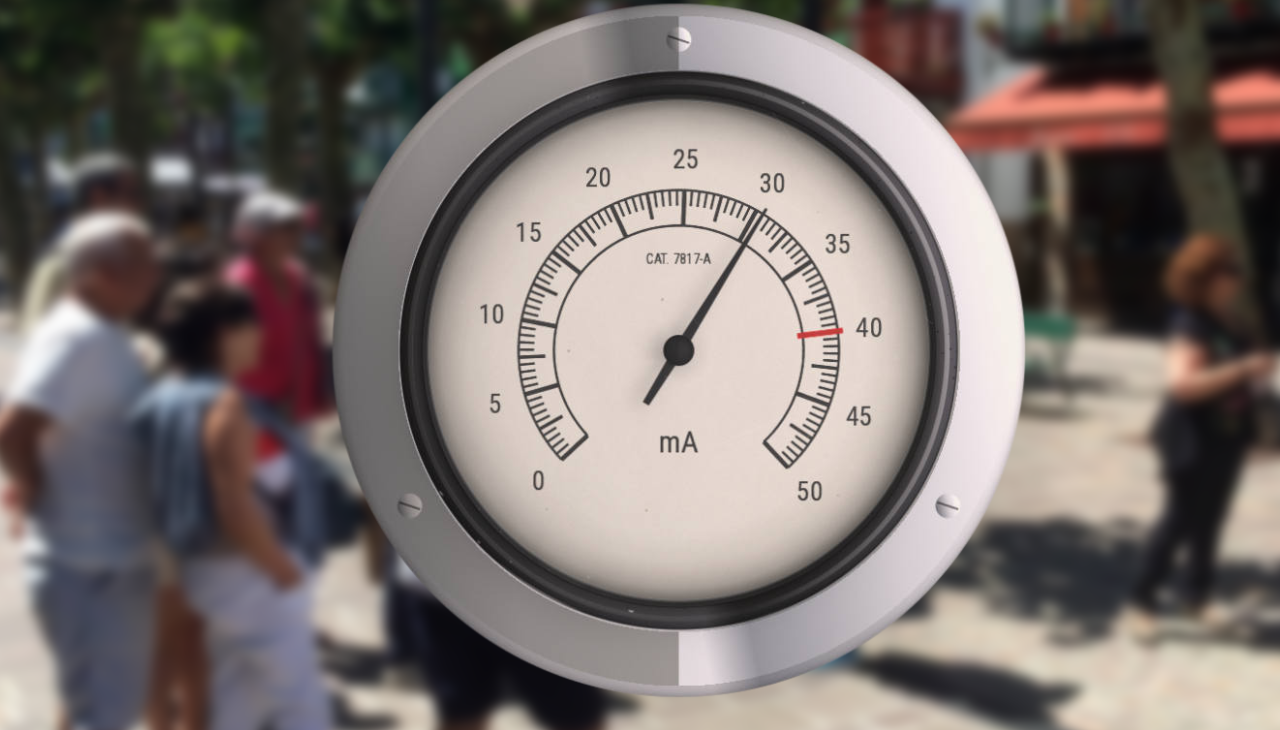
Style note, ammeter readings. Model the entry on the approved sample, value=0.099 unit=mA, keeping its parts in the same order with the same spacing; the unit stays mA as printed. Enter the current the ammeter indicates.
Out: value=30.5 unit=mA
